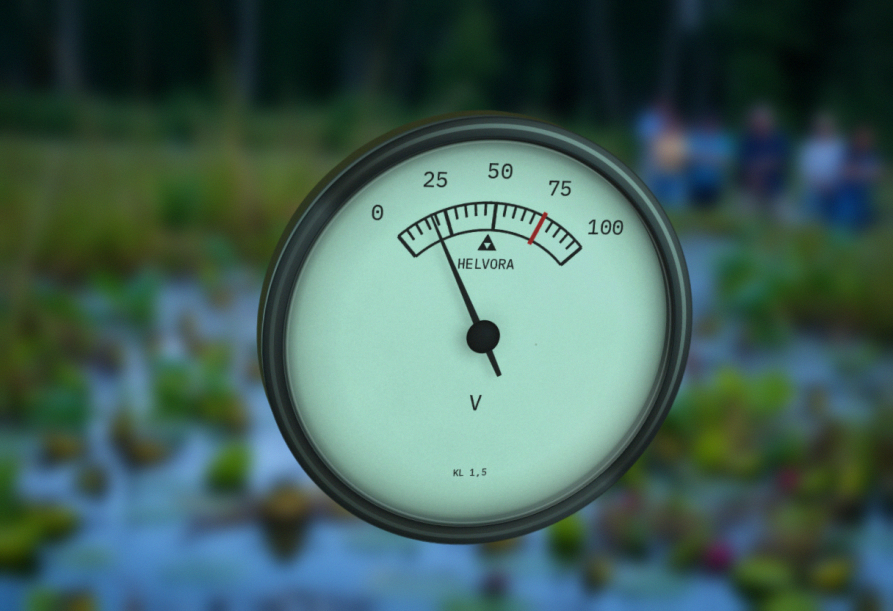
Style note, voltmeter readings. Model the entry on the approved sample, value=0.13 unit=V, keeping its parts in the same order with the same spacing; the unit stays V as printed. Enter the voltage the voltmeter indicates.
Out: value=17.5 unit=V
